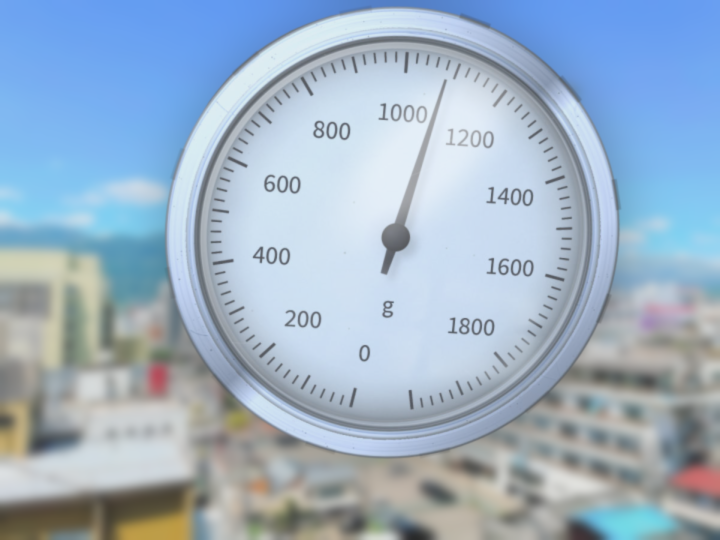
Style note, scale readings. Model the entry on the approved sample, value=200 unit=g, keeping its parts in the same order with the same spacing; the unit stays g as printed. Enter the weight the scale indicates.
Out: value=1080 unit=g
